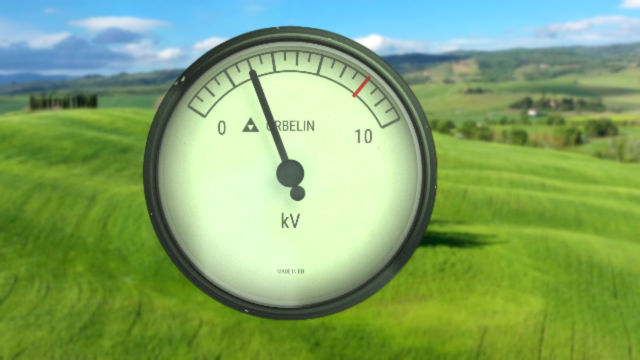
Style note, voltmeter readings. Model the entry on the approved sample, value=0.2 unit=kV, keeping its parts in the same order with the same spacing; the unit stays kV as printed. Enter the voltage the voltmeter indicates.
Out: value=3 unit=kV
